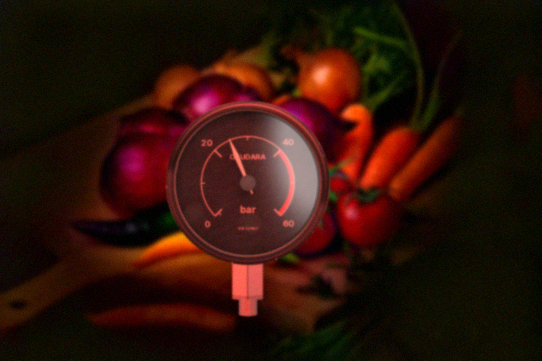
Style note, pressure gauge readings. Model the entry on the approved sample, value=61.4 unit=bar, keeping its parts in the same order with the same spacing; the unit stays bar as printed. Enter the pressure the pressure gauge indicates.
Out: value=25 unit=bar
